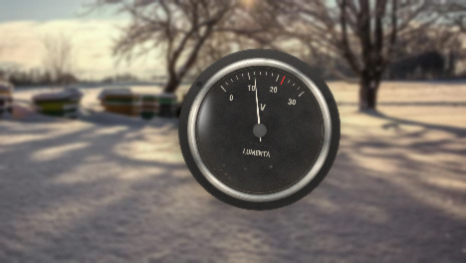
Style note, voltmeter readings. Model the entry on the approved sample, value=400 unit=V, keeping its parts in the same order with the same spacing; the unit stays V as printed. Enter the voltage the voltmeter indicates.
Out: value=12 unit=V
